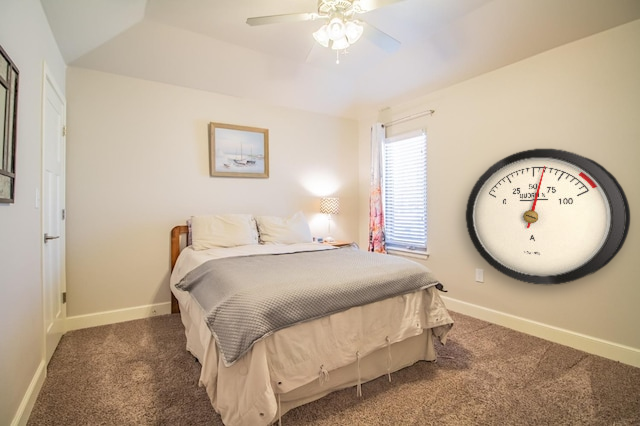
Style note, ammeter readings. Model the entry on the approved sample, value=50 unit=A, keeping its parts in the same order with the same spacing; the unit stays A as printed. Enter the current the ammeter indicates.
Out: value=60 unit=A
